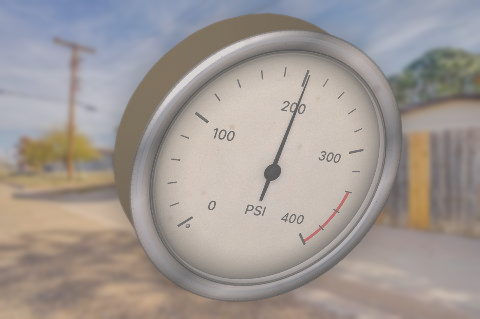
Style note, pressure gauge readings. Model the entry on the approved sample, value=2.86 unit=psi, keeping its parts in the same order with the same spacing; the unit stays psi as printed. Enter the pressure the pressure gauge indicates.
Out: value=200 unit=psi
